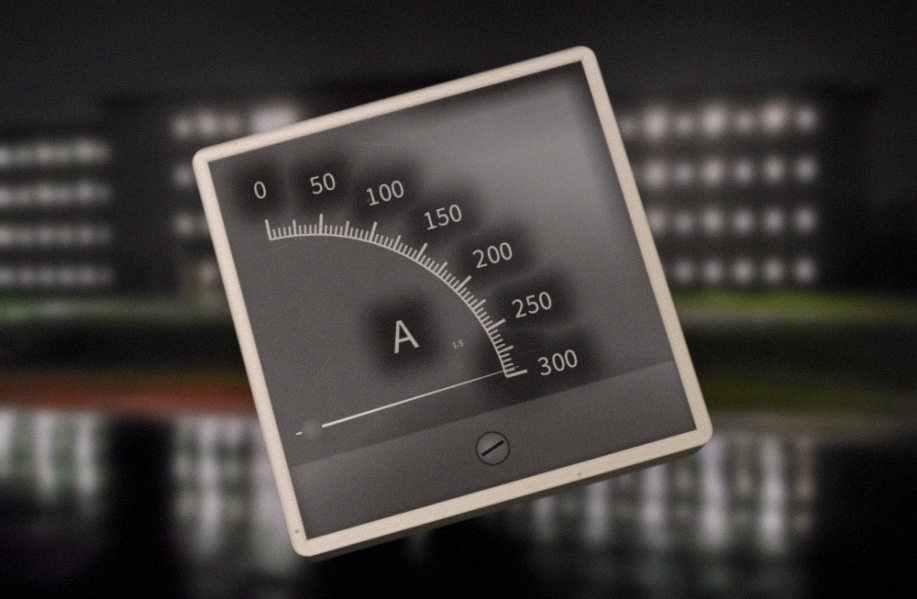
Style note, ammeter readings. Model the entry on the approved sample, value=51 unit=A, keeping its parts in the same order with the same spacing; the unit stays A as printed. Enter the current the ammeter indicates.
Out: value=295 unit=A
